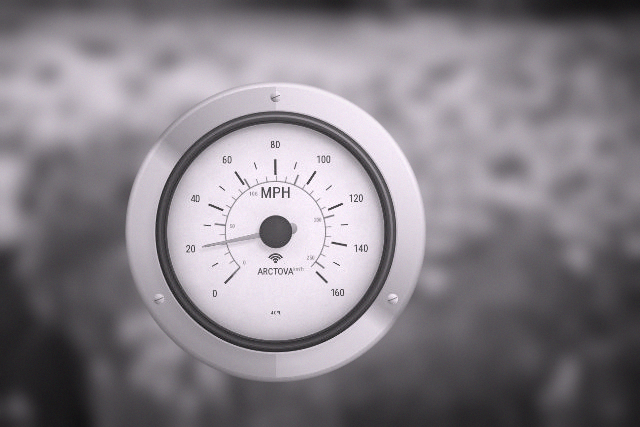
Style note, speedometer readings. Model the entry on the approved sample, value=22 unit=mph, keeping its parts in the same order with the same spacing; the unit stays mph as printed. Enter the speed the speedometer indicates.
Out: value=20 unit=mph
